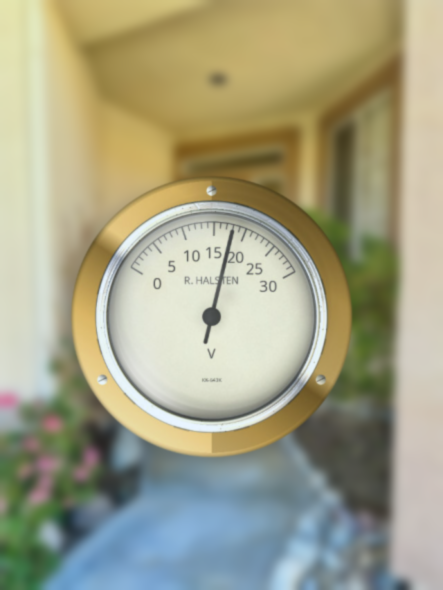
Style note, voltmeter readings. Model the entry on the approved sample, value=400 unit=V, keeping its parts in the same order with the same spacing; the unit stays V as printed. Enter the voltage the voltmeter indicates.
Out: value=18 unit=V
